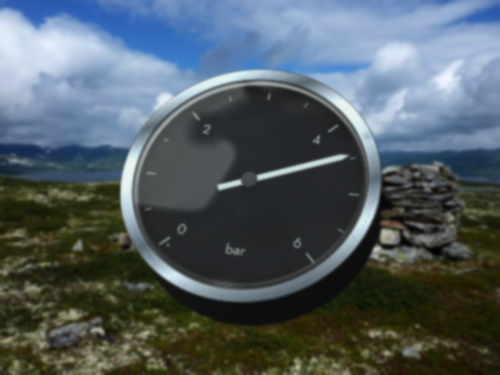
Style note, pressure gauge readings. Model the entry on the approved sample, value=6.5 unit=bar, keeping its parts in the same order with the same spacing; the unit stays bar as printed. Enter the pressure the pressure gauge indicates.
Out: value=4.5 unit=bar
